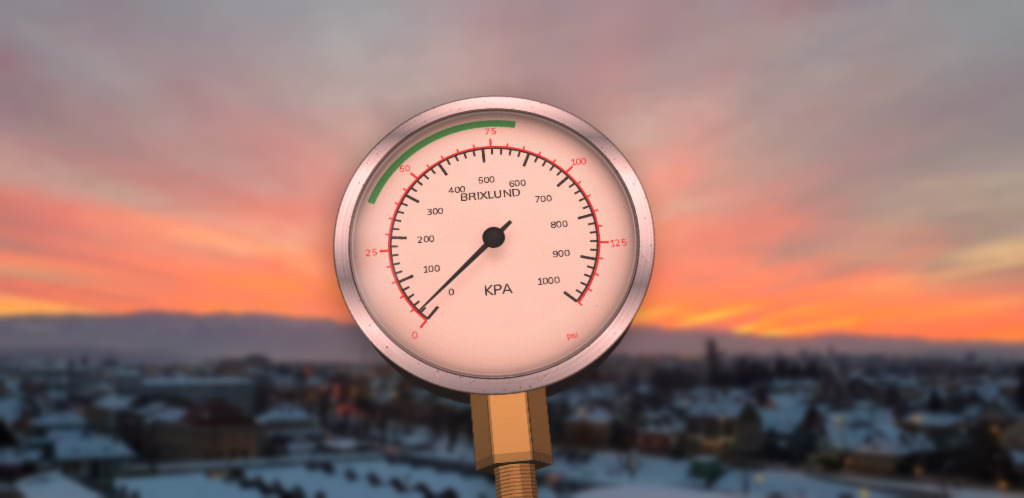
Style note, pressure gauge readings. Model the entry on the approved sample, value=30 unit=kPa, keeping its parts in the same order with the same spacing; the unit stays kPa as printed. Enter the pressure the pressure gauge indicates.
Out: value=20 unit=kPa
